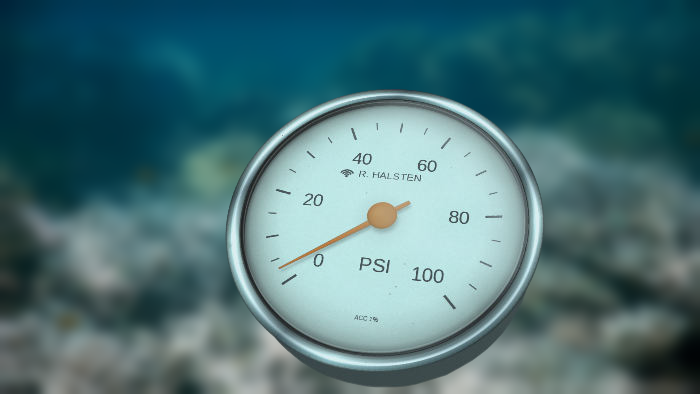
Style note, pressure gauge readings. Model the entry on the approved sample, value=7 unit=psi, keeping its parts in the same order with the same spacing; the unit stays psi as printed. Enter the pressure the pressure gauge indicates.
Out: value=2.5 unit=psi
